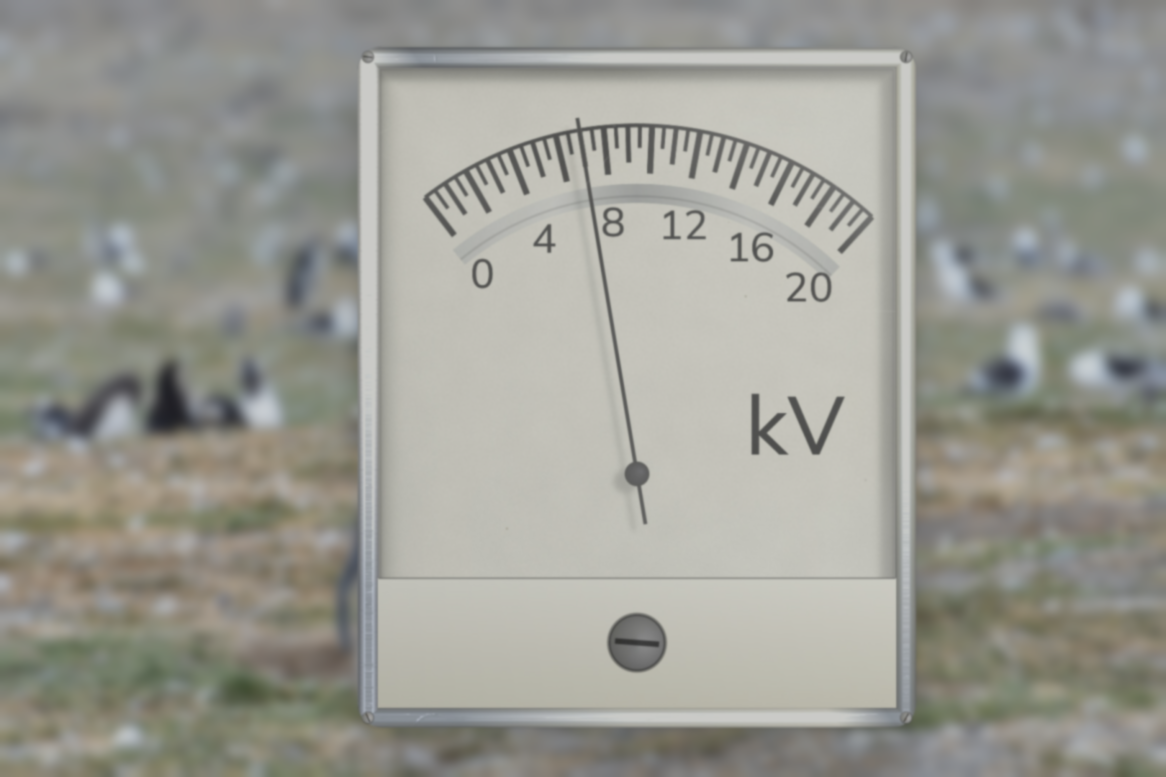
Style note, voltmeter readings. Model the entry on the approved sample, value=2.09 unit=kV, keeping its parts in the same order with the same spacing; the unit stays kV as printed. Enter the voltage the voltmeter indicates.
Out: value=7 unit=kV
